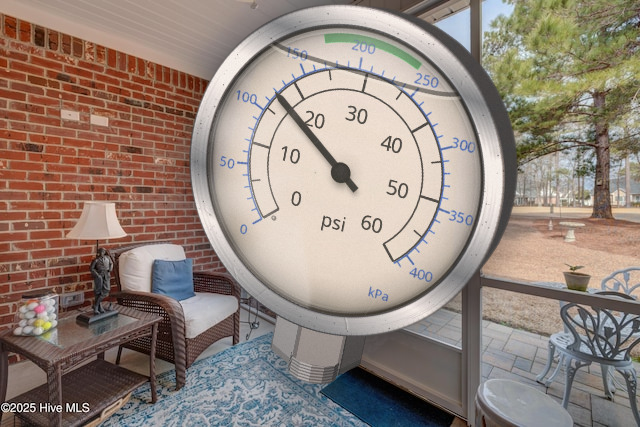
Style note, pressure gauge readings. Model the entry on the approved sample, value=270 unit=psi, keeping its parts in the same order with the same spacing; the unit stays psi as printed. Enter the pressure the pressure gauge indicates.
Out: value=17.5 unit=psi
